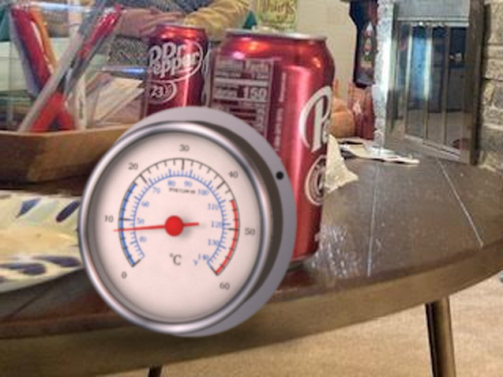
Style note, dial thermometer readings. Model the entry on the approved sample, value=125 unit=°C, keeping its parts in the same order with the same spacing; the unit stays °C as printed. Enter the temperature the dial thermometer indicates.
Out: value=8 unit=°C
